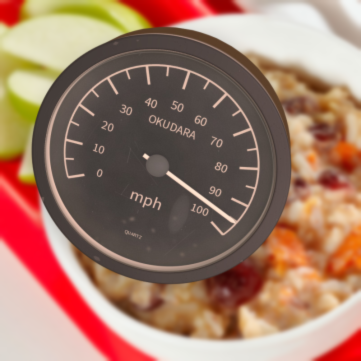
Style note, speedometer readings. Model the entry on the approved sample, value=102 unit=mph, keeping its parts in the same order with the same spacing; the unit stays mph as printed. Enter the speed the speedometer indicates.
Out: value=95 unit=mph
